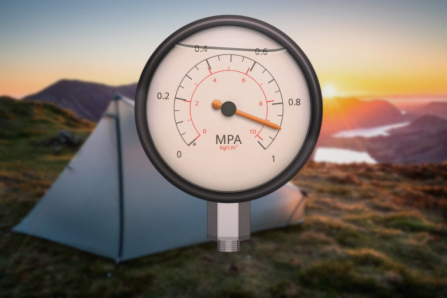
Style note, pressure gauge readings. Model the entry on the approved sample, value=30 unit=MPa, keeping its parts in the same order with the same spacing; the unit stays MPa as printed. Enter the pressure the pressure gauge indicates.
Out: value=0.9 unit=MPa
